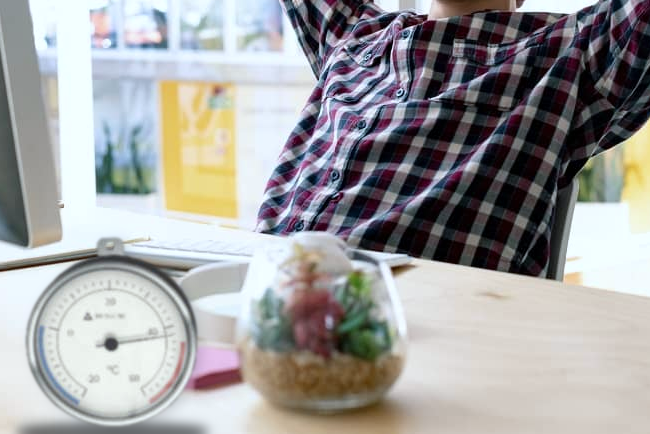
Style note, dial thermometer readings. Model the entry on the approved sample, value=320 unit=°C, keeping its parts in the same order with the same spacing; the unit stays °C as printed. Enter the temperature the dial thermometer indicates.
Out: value=42 unit=°C
